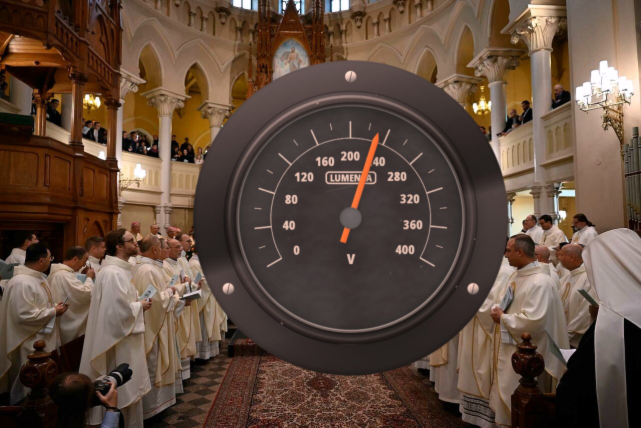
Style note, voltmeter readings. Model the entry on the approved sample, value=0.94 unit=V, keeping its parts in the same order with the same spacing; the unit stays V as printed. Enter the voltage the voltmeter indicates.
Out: value=230 unit=V
